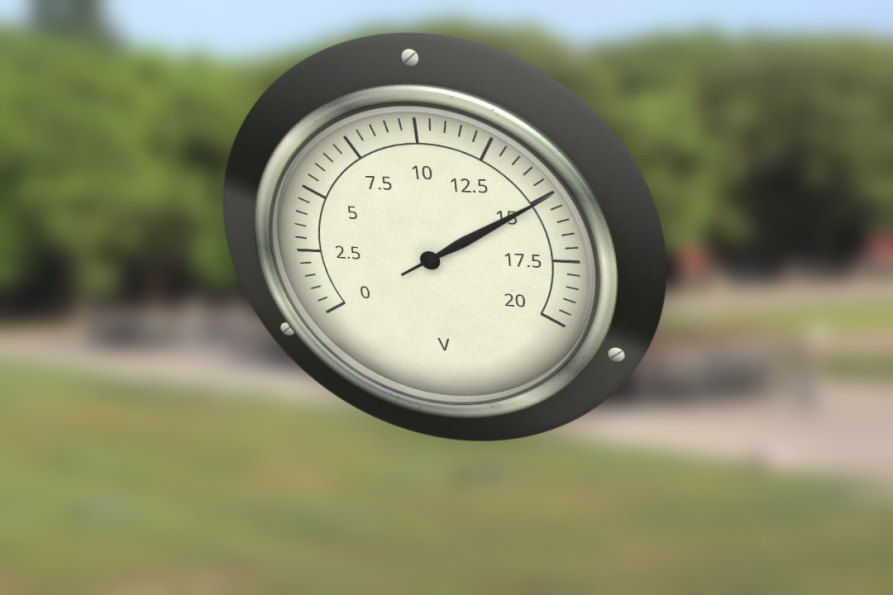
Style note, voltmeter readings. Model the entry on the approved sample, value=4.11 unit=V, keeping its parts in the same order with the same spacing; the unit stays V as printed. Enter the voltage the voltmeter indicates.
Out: value=15 unit=V
